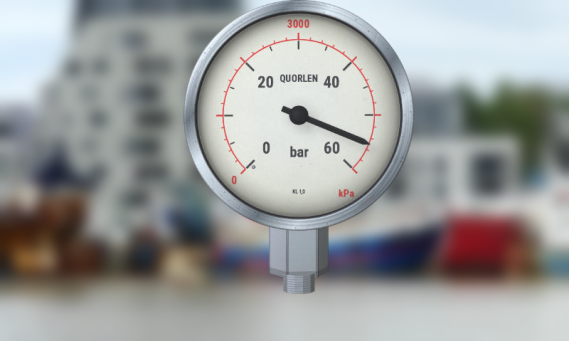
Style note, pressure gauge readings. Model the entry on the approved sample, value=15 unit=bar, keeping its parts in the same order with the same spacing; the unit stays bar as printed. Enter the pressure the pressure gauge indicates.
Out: value=55 unit=bar
